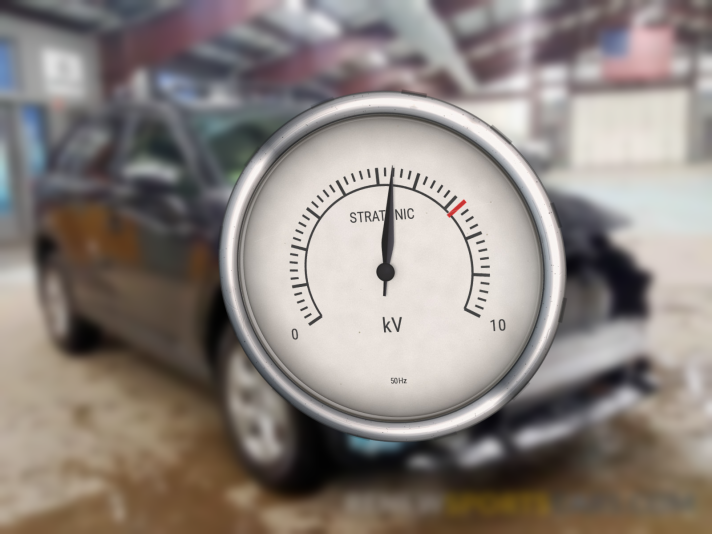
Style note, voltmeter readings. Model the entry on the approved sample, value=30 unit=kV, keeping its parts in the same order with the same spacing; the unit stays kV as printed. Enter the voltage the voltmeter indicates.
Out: value=5.4 unit=kV
